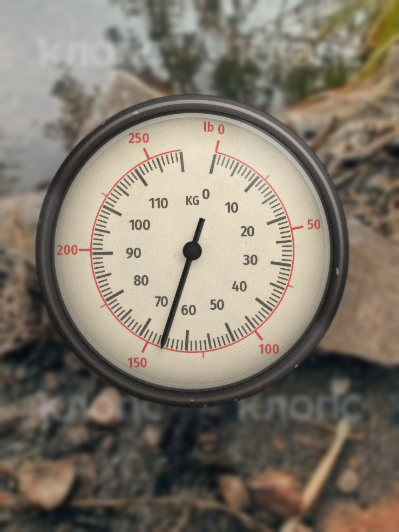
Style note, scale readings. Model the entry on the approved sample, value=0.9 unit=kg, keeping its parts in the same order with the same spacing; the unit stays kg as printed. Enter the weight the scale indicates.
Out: value=65 unit=kg
